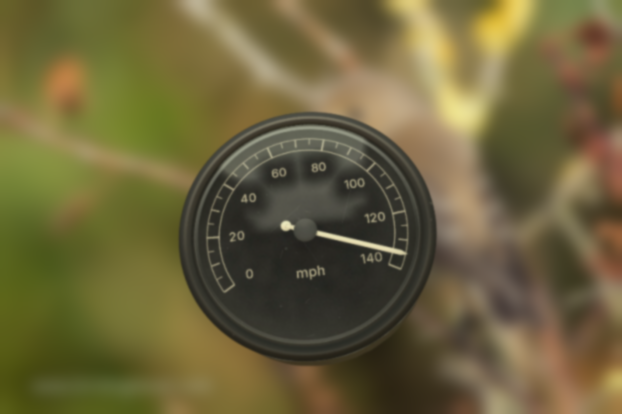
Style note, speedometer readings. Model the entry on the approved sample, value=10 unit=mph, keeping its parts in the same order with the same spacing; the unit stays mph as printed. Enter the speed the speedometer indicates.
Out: value=135 unit=mph
